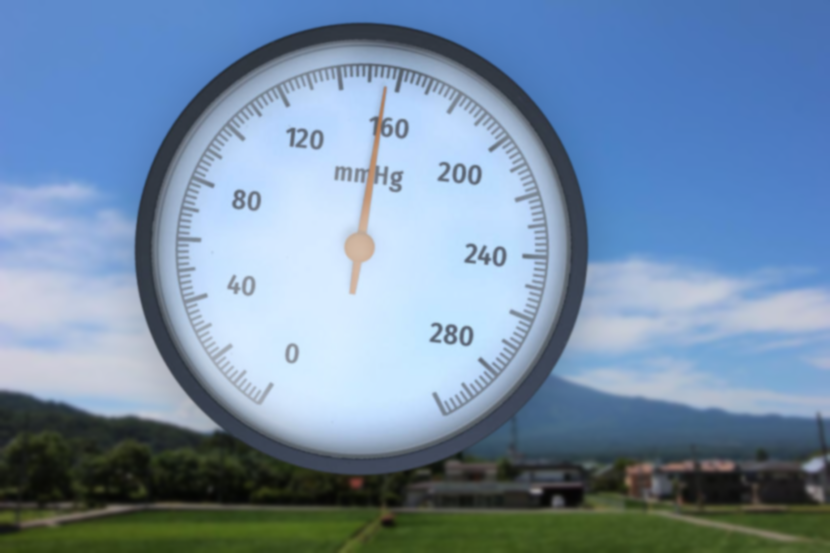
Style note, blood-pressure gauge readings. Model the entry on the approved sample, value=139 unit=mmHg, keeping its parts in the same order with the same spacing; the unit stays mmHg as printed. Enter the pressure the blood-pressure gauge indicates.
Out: value=156 unit=mmHg
